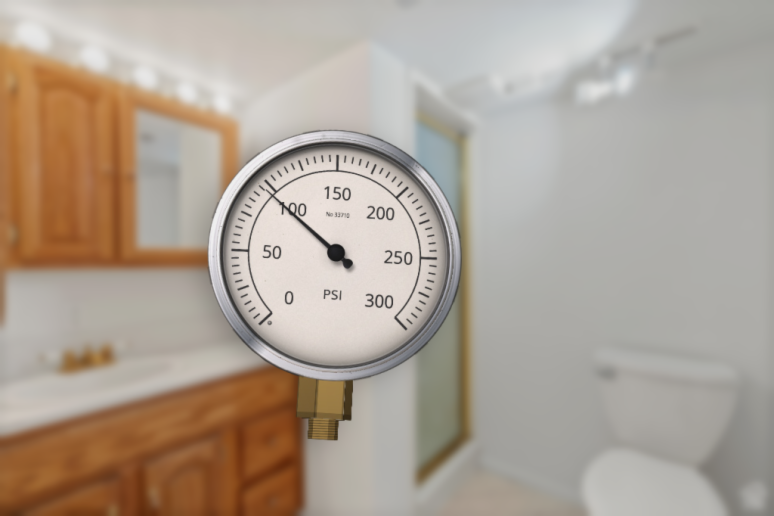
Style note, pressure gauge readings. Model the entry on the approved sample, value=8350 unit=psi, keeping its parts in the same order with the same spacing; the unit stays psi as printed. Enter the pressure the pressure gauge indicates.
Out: value=95 unit=psi
